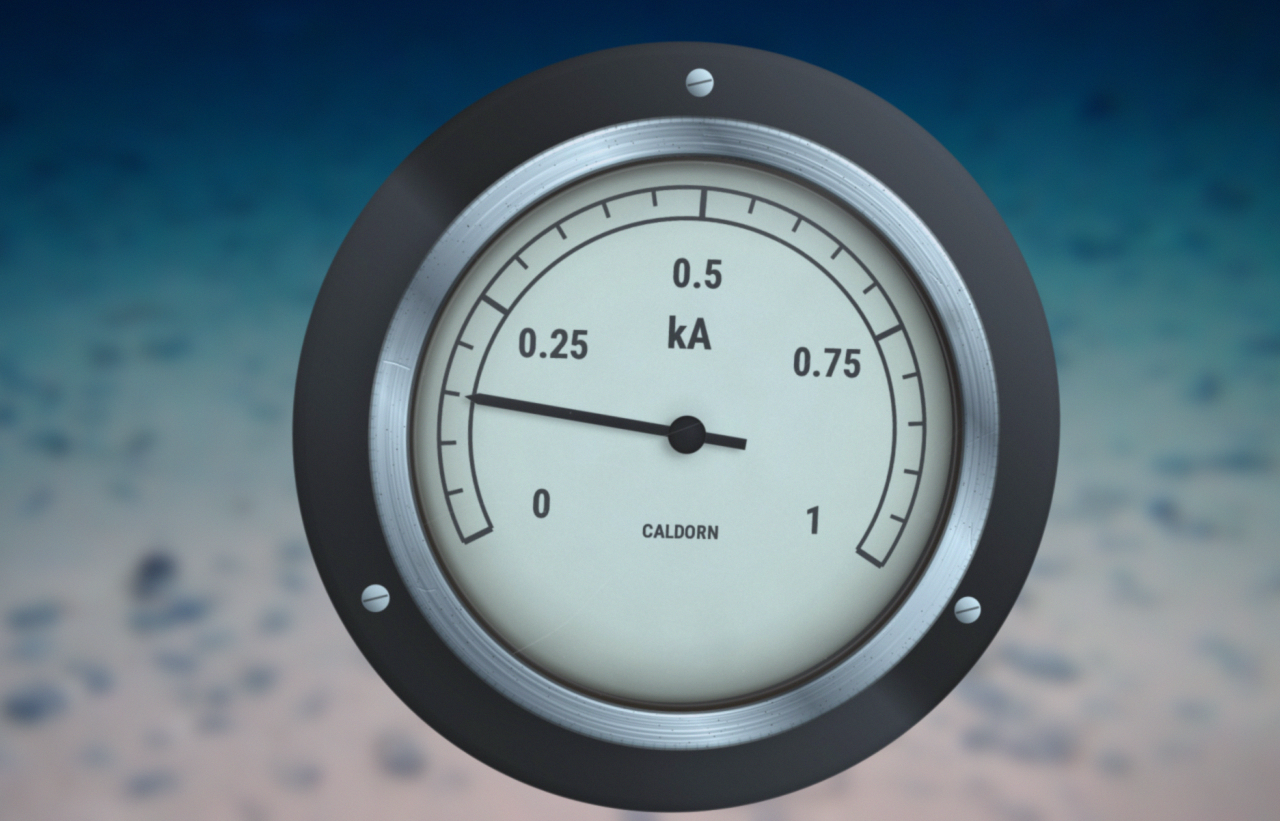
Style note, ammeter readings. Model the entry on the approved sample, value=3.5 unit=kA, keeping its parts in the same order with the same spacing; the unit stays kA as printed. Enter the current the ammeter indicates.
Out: value=0.15 unit=kA
